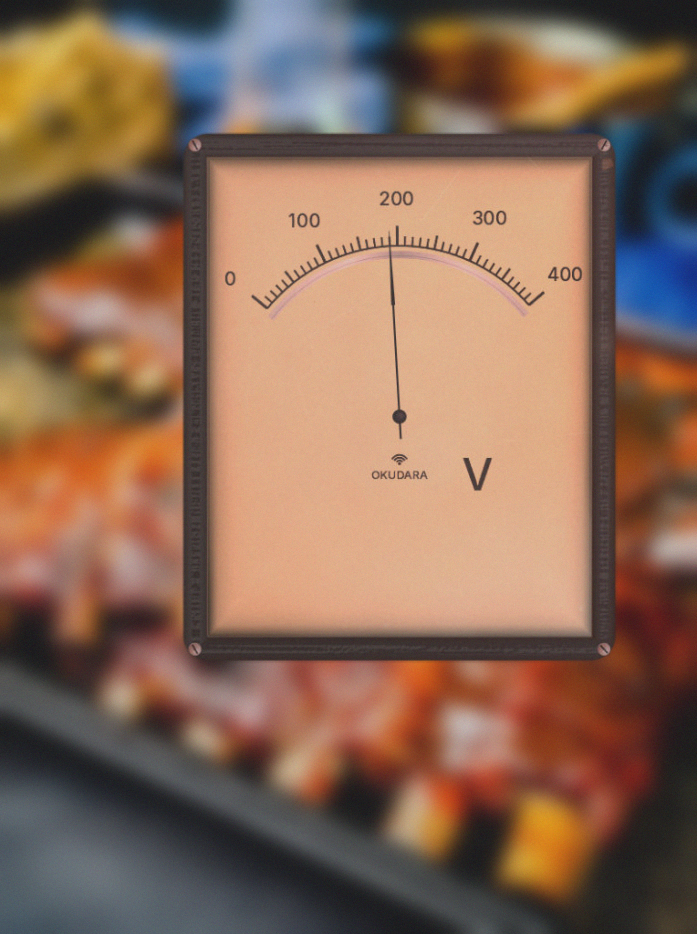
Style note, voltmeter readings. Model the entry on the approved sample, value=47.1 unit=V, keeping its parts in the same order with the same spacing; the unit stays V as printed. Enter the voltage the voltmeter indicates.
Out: value=190 unit=V
